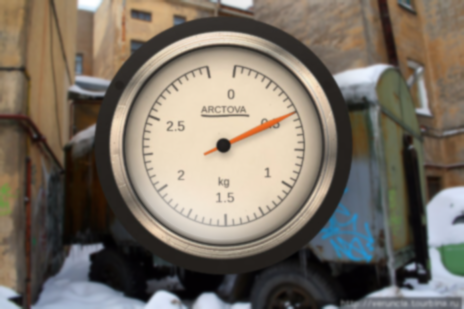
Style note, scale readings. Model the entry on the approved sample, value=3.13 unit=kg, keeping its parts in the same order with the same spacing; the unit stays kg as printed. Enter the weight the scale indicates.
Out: value=0.5 unit=kg
